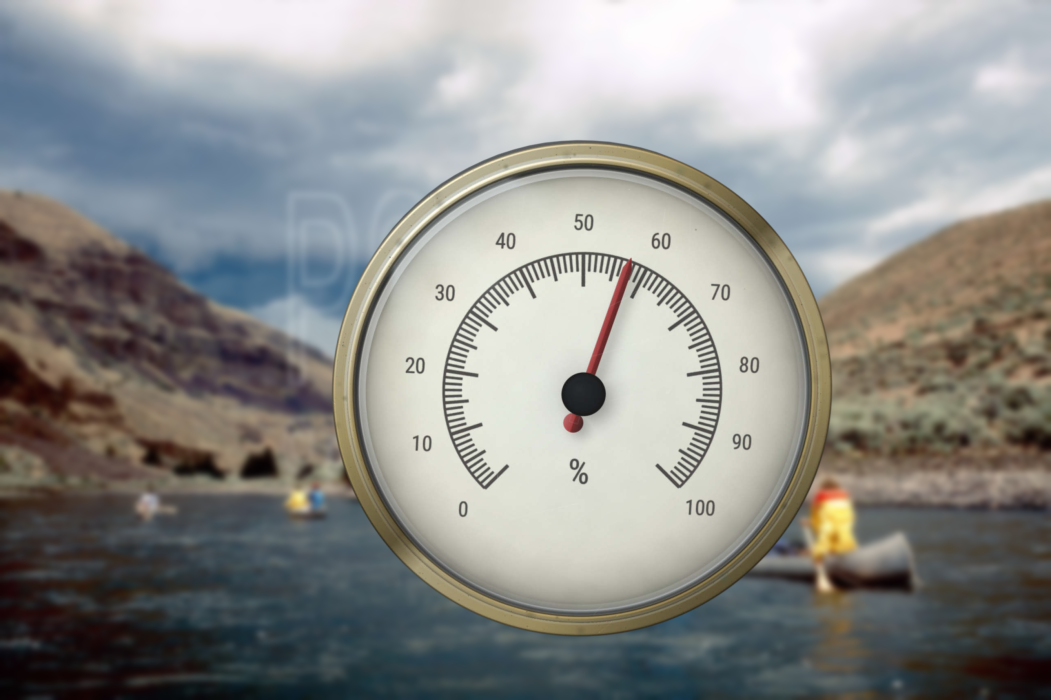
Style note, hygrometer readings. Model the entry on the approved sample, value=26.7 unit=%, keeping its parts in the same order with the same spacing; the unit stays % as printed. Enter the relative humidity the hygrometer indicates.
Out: value=57 unit=%
